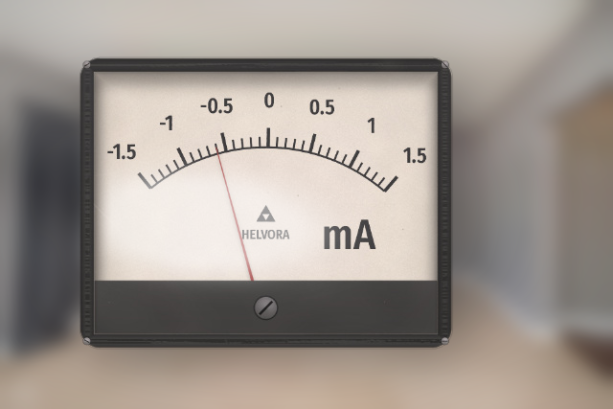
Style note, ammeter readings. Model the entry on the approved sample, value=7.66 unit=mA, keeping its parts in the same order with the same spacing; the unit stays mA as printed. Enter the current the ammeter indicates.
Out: value=-0.6 unit=mA
